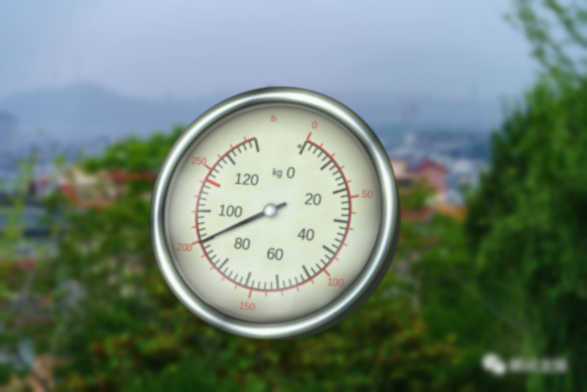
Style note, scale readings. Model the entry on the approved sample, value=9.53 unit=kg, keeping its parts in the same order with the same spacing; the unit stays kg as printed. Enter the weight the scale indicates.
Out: value=90 unit=kg
